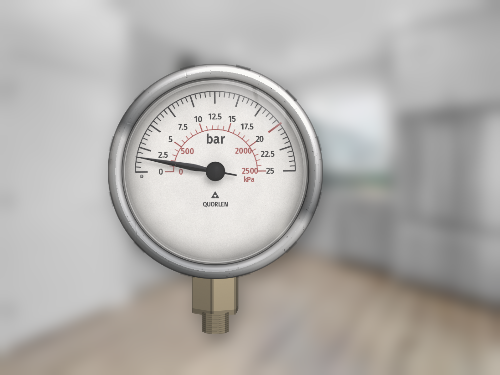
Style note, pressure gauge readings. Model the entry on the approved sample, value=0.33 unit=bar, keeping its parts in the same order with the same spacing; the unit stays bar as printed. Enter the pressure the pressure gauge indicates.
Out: value=1.5 unit=bar
